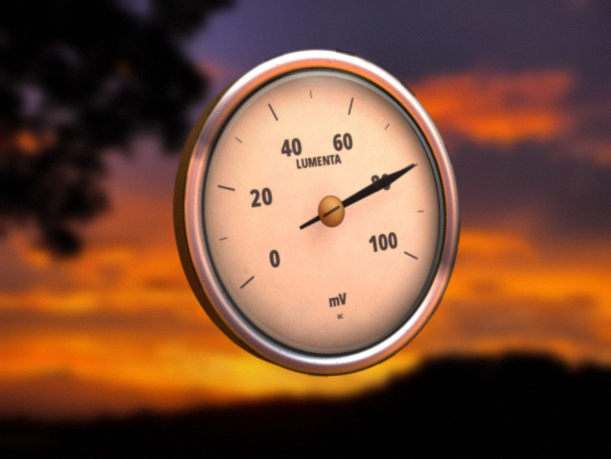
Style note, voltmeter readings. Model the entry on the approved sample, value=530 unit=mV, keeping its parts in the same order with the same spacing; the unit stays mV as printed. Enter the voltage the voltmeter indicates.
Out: value=80 unit=mV
